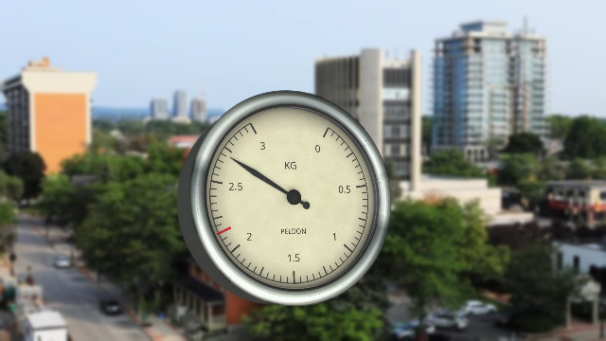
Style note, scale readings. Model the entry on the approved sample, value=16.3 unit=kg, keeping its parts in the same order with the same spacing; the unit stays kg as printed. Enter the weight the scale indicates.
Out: value=2.7 unit=kg
